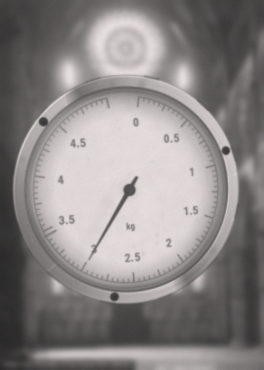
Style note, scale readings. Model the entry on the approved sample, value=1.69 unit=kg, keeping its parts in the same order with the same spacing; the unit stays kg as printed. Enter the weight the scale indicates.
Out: value=3 unit=kg
